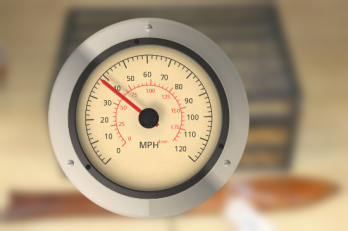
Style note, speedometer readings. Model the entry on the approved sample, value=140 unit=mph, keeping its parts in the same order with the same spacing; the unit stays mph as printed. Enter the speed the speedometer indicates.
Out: value=38 unit=mph
